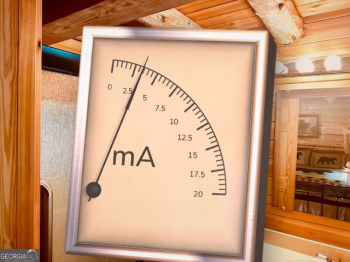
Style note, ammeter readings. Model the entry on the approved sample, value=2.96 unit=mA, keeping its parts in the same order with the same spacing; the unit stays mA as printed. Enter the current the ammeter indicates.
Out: value=3.5 unit=mA
